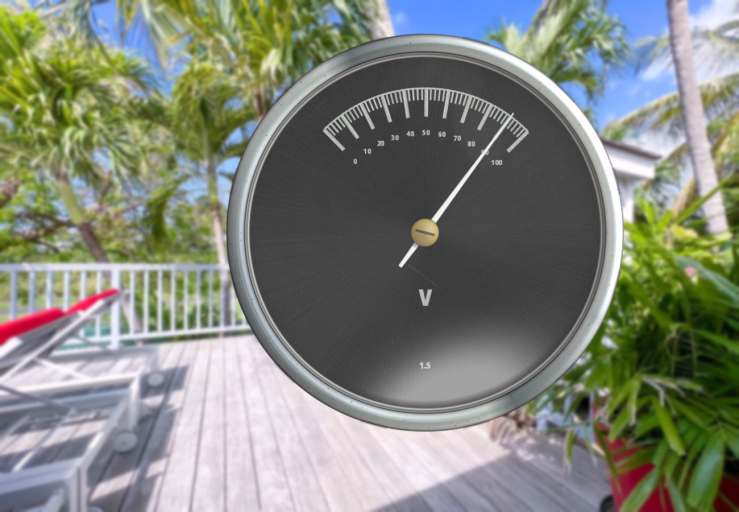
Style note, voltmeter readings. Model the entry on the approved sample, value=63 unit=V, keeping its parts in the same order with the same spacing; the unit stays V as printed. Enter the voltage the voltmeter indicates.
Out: value=90 unit=V
